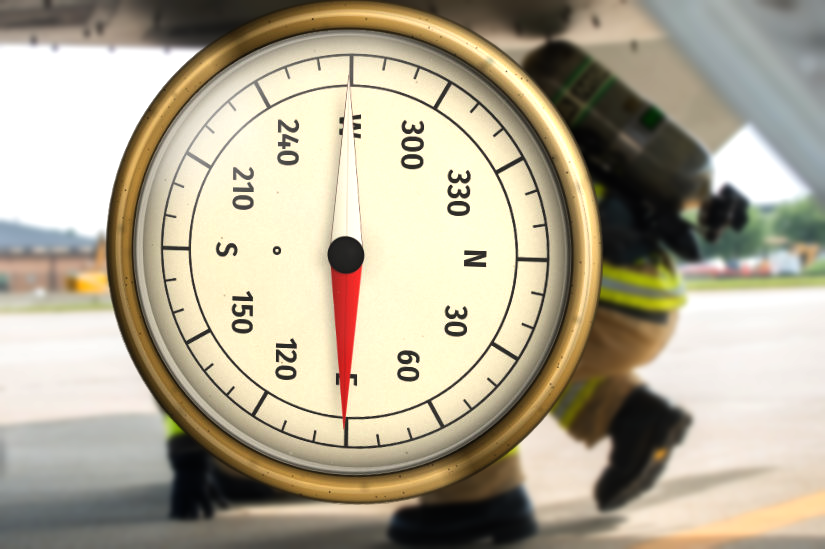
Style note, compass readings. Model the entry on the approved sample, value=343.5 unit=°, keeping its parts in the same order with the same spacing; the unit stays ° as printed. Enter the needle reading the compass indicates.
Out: value=90 unit=°
